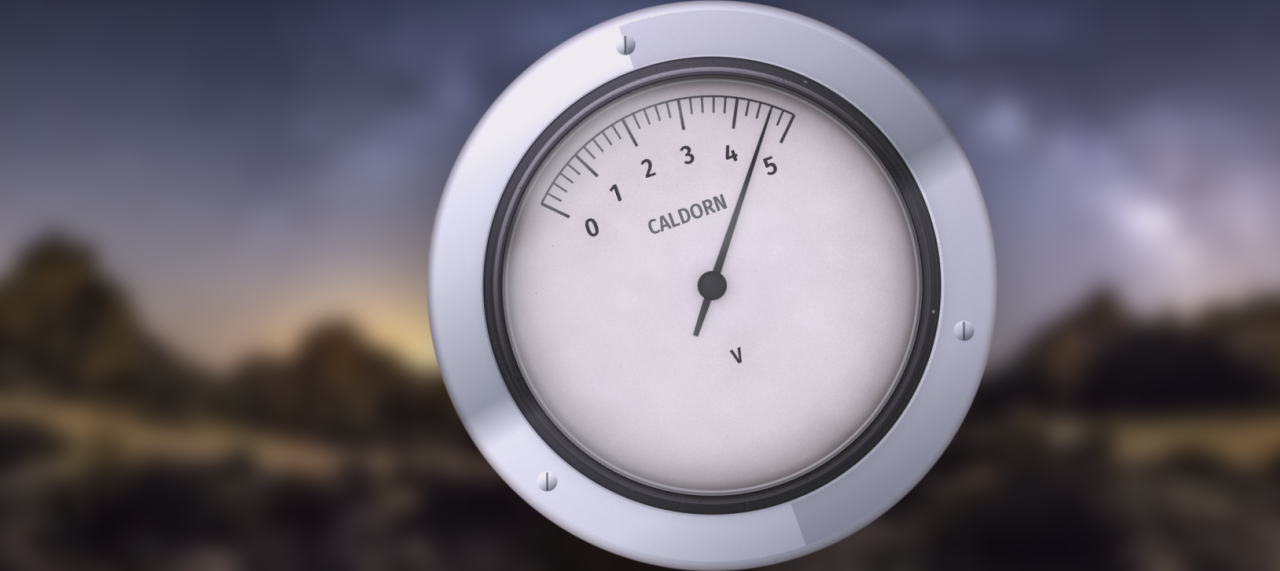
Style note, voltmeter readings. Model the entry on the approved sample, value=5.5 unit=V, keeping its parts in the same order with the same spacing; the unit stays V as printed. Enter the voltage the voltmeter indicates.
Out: value=4.6 unit=V
